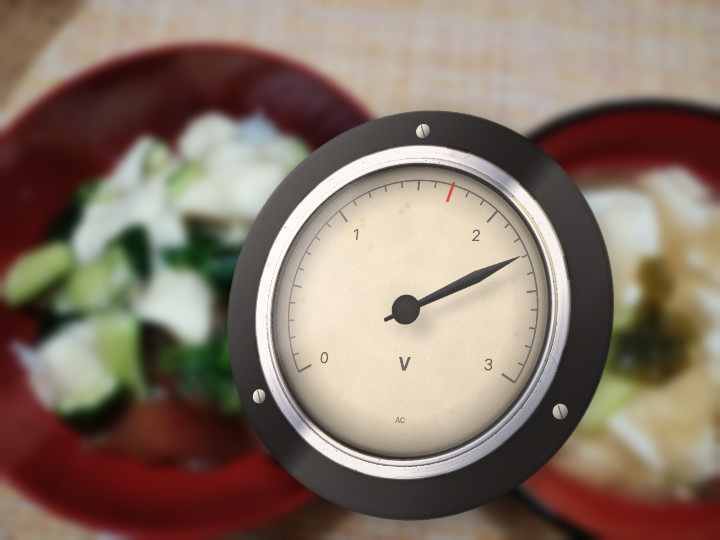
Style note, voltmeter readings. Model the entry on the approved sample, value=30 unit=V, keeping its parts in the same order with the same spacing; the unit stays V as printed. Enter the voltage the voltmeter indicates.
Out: value=2.3 unit=V
